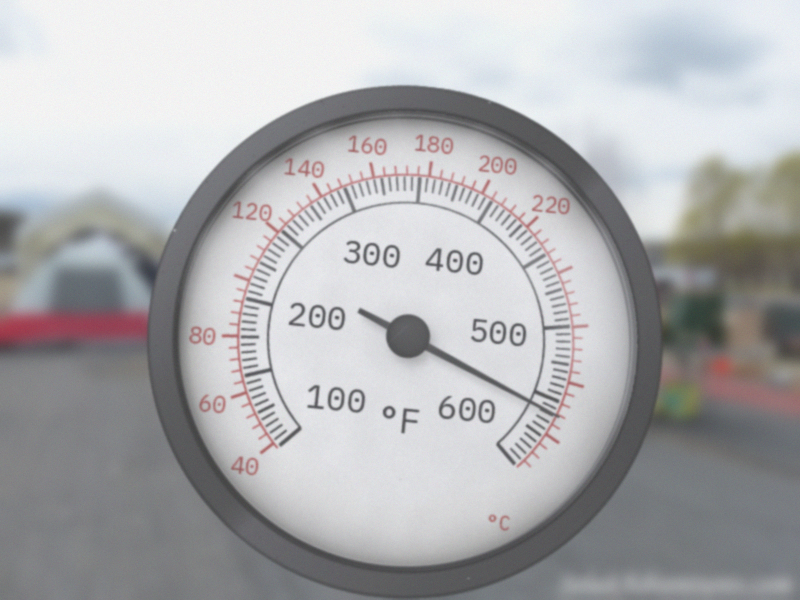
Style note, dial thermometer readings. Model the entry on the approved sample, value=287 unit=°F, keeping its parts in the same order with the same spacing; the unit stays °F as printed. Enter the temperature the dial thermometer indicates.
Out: value=560 unit=°F
